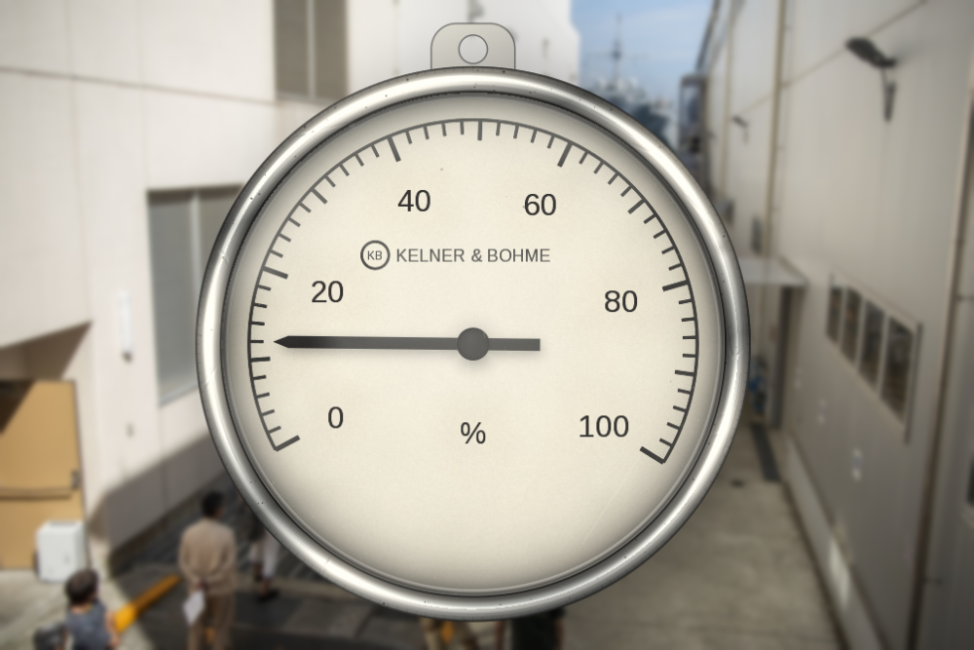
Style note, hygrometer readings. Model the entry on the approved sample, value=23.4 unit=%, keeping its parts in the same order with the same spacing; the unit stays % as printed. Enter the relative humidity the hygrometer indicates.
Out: value=12 unit=%
